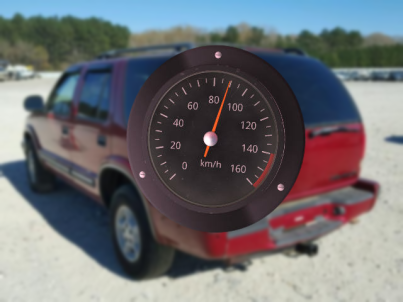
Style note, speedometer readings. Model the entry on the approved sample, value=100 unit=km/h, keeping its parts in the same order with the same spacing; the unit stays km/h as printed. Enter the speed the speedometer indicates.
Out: value=90 unit=km/h
